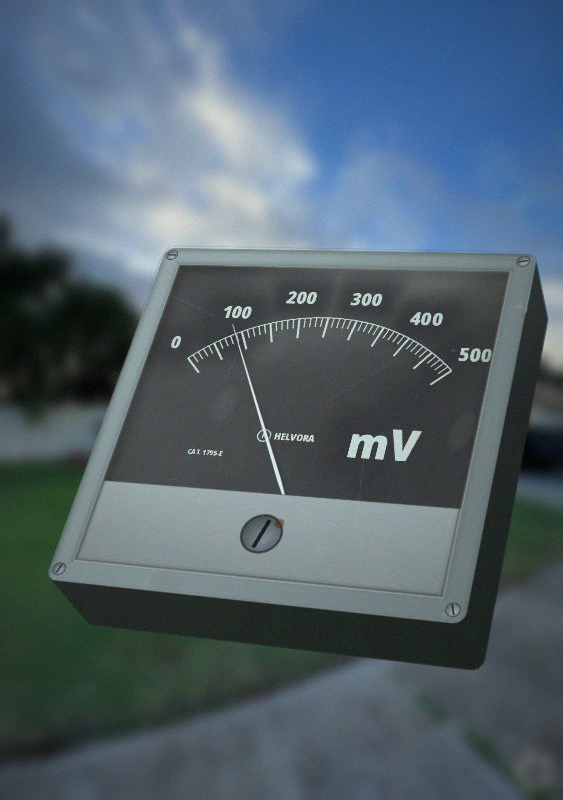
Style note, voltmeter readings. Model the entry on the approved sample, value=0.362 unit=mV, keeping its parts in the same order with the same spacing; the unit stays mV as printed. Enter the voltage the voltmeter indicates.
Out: value=90 unit=mV
